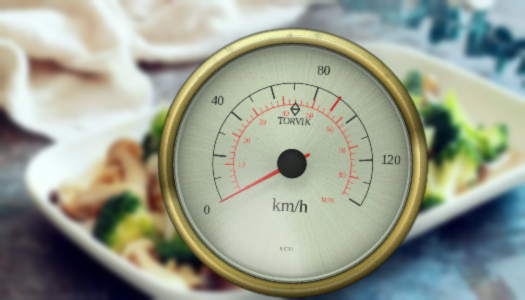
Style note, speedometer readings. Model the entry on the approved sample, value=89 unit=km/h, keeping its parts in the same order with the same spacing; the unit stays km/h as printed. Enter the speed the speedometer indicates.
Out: value=0 unit=km/h
